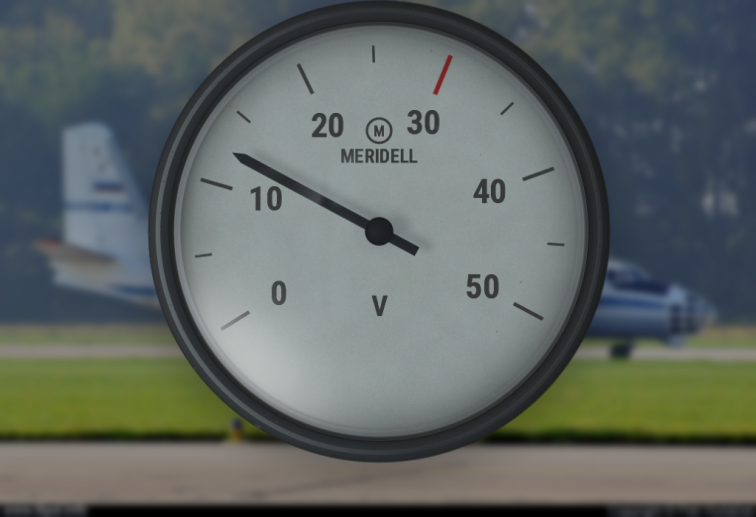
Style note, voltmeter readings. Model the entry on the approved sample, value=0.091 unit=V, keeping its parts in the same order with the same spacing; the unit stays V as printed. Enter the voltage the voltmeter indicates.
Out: value=12.5 unit=V
